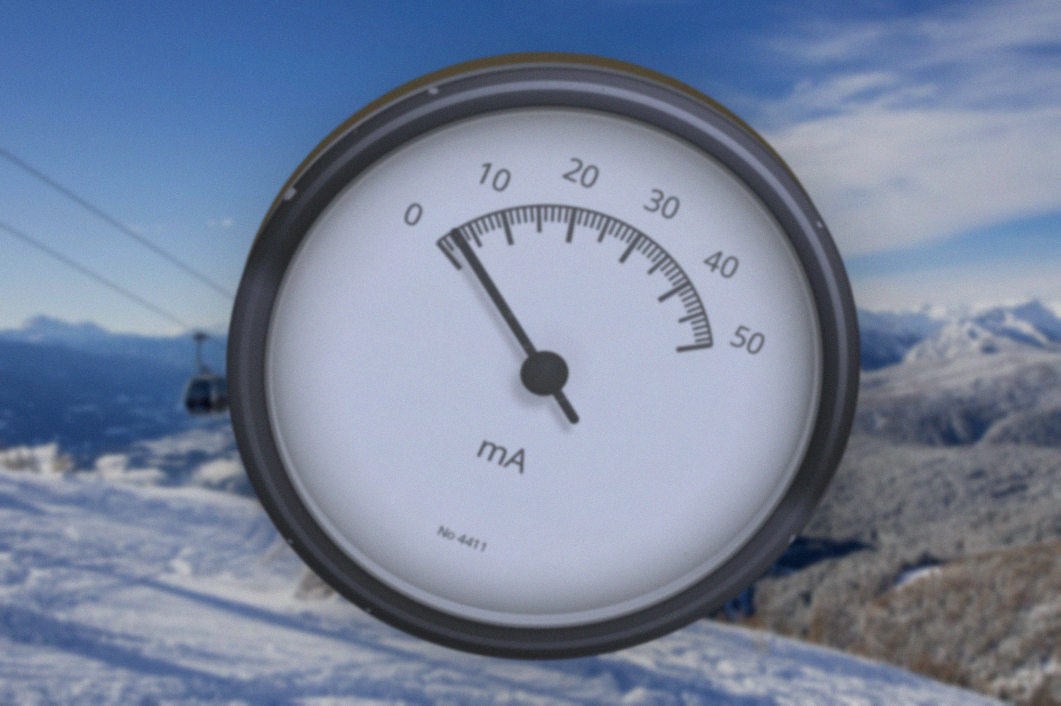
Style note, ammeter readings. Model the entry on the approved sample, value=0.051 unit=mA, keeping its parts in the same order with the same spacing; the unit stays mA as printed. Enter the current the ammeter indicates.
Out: value=3 unit=mA
